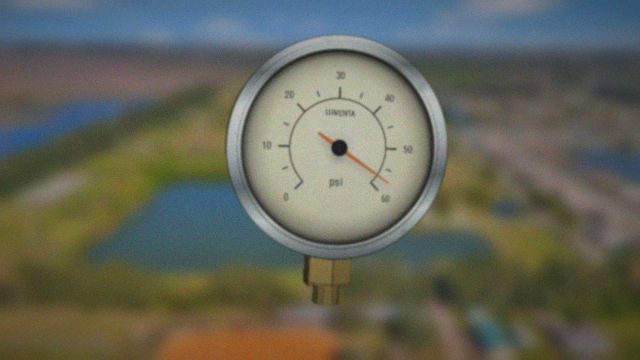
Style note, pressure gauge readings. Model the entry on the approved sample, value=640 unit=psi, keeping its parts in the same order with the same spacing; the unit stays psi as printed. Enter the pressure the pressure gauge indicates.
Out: value=57.5 unit=psi
